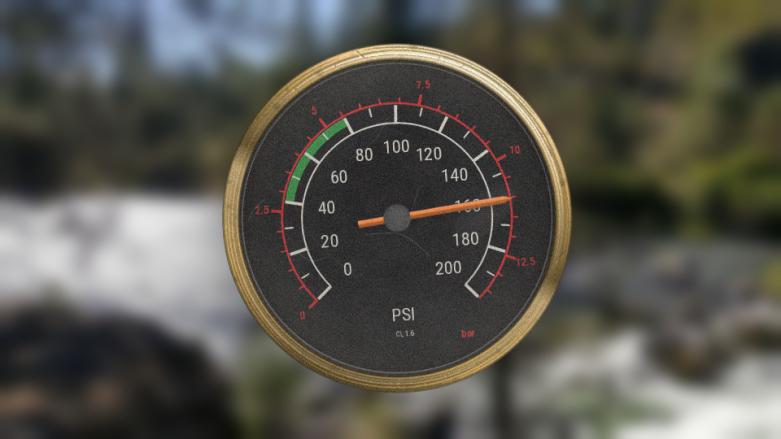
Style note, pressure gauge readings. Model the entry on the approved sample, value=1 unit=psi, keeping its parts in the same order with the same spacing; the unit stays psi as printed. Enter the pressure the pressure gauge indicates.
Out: value=160 unit=psi
